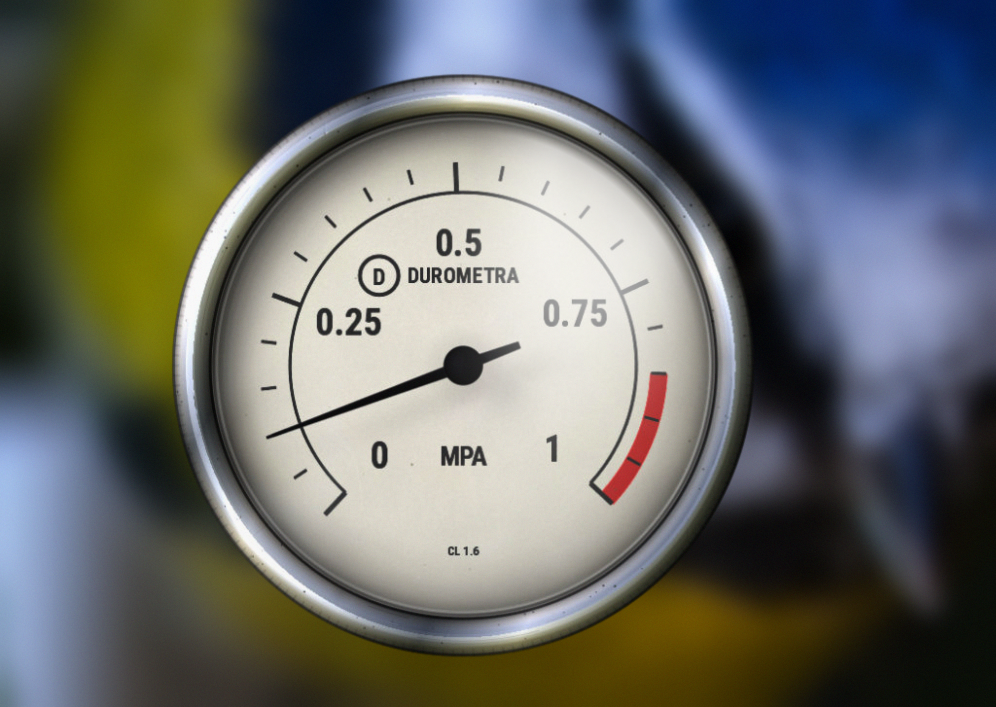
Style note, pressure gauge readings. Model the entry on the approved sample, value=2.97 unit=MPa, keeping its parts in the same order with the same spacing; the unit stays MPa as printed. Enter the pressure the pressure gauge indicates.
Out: value=0.1 unit=MPa
